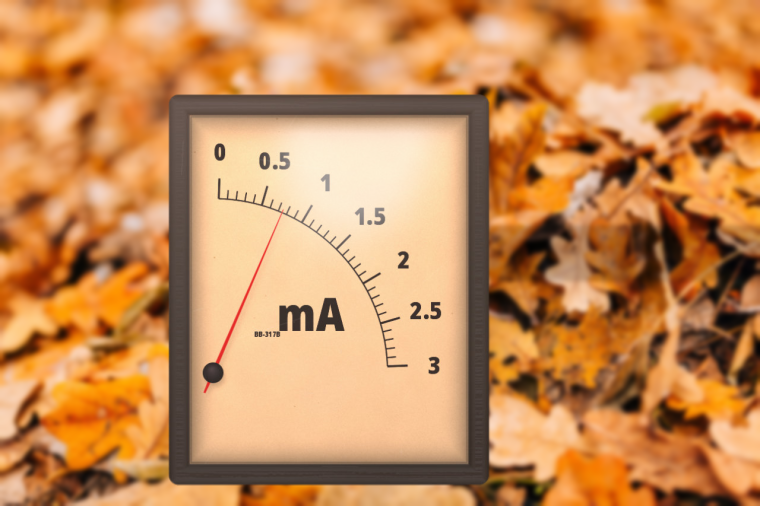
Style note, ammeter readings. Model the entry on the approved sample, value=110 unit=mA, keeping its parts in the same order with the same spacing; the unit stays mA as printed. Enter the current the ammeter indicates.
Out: value=0.75 unit=mA
